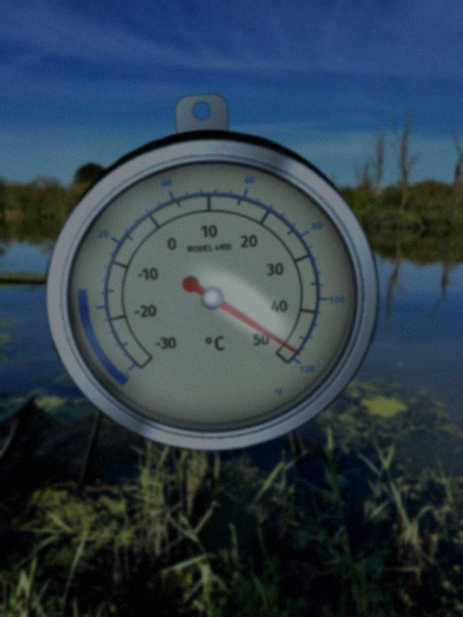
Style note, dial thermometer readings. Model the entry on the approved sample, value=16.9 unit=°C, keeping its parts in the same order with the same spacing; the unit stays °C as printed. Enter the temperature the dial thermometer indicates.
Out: value=47.5 unit=°C
